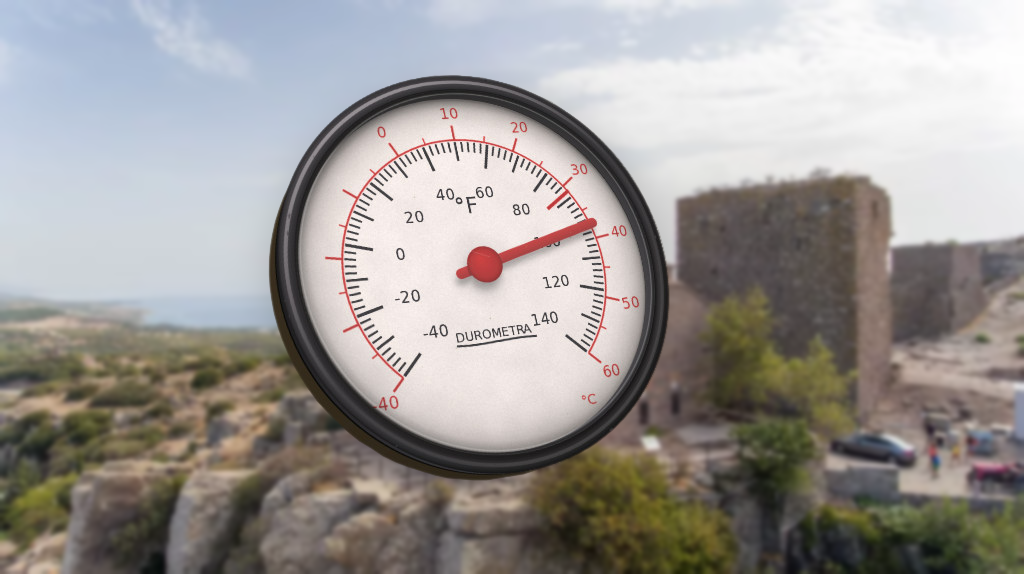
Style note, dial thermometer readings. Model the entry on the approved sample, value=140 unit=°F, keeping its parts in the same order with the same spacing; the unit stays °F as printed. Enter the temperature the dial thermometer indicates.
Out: value=100 unit=°F
